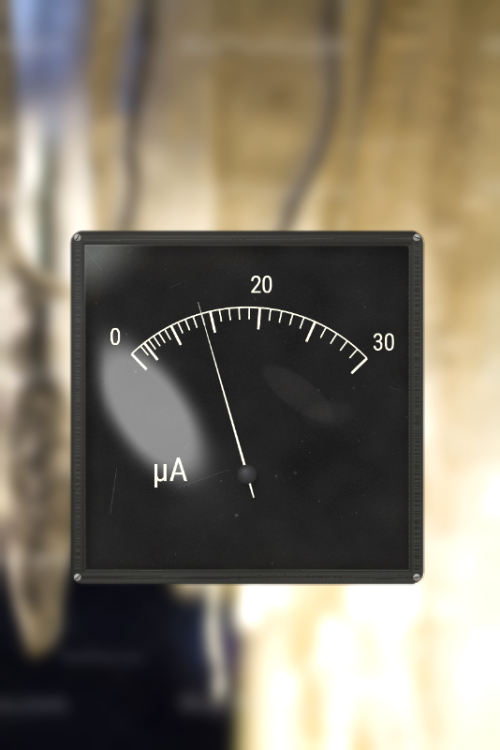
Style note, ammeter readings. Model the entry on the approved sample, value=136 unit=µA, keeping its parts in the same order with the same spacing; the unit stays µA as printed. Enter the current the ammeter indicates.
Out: value=14 unit=µA
